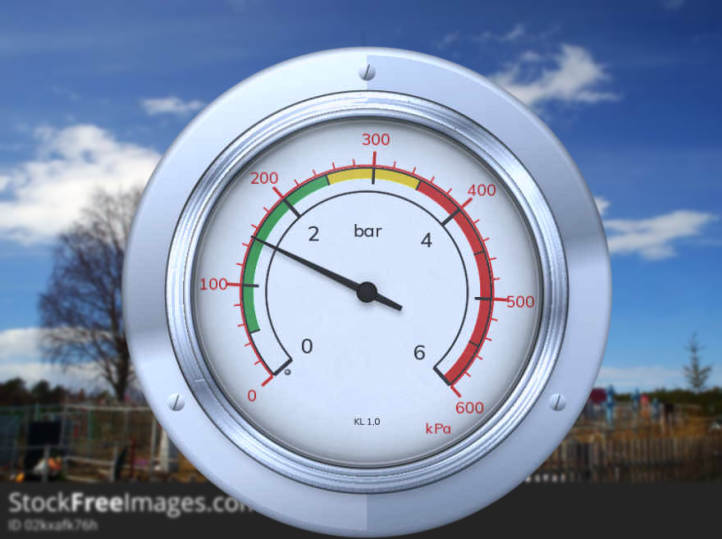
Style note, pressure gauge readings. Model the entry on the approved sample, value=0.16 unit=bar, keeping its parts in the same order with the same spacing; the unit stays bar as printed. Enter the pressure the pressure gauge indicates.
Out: value=1.5 unit=bar
